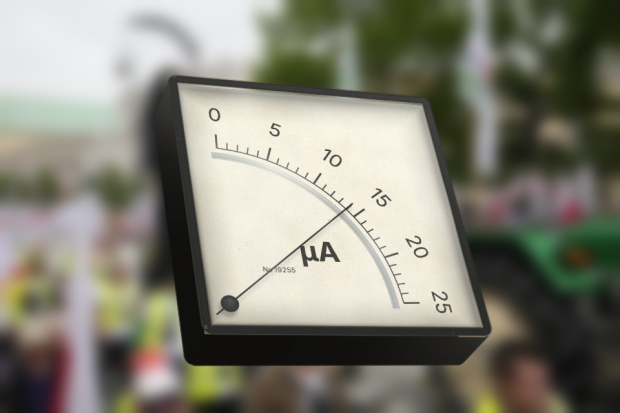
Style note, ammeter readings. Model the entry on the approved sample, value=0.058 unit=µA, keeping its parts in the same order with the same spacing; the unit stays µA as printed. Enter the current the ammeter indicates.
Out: value=14 unit=µA
